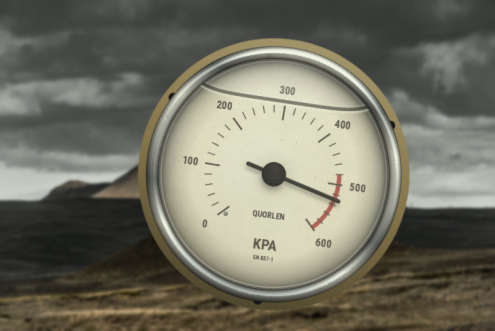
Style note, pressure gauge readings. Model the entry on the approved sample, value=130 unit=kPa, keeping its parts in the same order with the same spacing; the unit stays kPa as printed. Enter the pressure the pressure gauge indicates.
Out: value=530 unit=kPa
